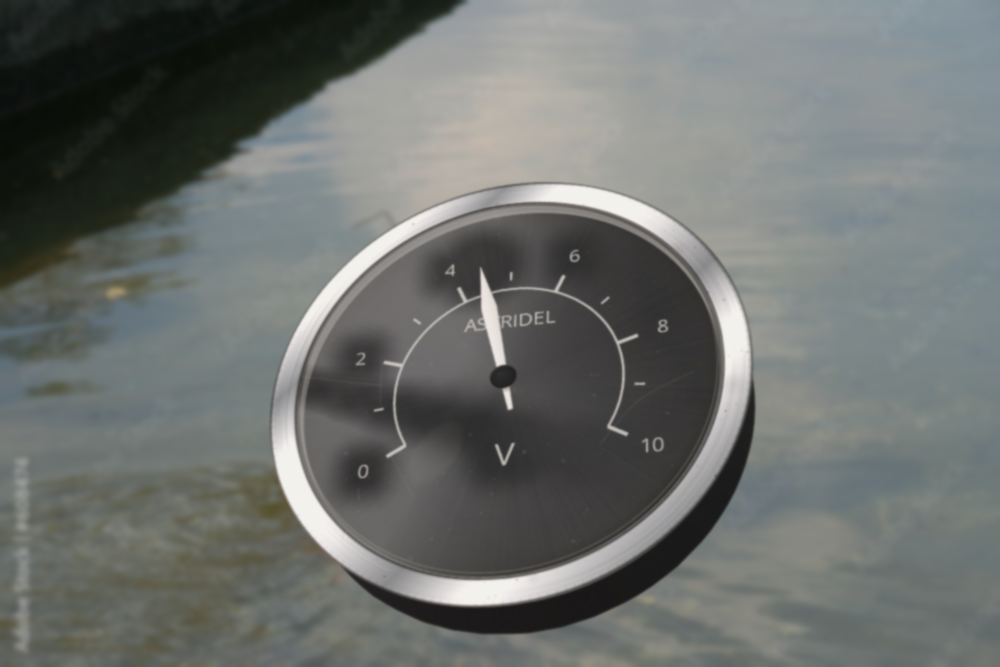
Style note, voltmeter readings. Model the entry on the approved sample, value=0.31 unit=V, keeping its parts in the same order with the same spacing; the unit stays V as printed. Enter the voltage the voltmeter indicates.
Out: value=4.5 unit=V
